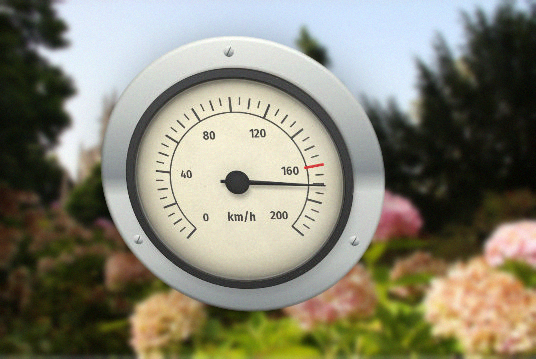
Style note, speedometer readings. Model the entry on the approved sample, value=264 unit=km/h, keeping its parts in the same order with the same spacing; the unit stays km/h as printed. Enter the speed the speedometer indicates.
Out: value=170 unit=km/h
